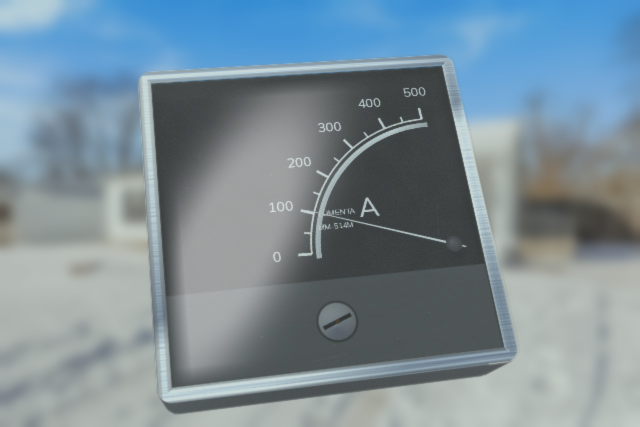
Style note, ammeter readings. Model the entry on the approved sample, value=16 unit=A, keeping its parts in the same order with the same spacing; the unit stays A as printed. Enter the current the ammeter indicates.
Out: value=100 unit=A
